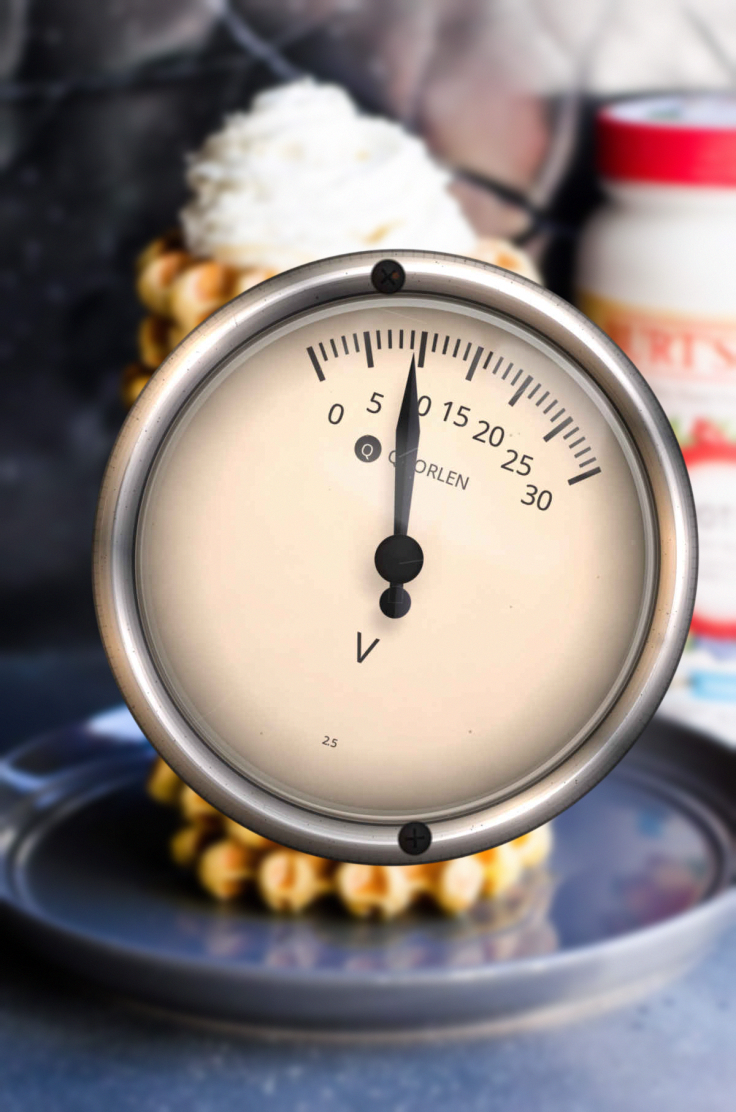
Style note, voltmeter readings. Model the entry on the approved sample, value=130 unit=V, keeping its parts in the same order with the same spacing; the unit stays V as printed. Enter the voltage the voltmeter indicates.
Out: value=9 unit=V
